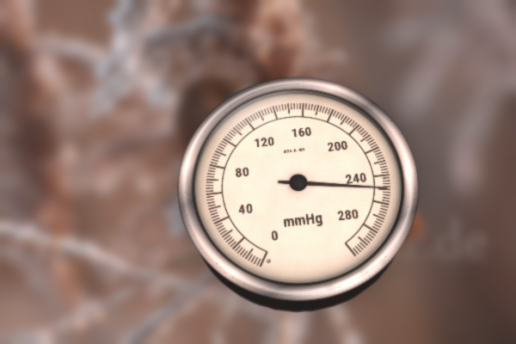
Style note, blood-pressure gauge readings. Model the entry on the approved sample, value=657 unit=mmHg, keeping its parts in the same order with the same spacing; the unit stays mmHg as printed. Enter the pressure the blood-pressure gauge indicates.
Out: value=250 unit=mmHg
